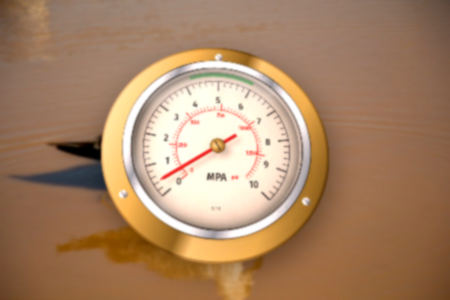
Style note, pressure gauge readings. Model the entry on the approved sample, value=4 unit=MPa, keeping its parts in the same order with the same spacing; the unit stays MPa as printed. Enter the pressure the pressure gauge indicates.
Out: value=0.4 unit=MPa
